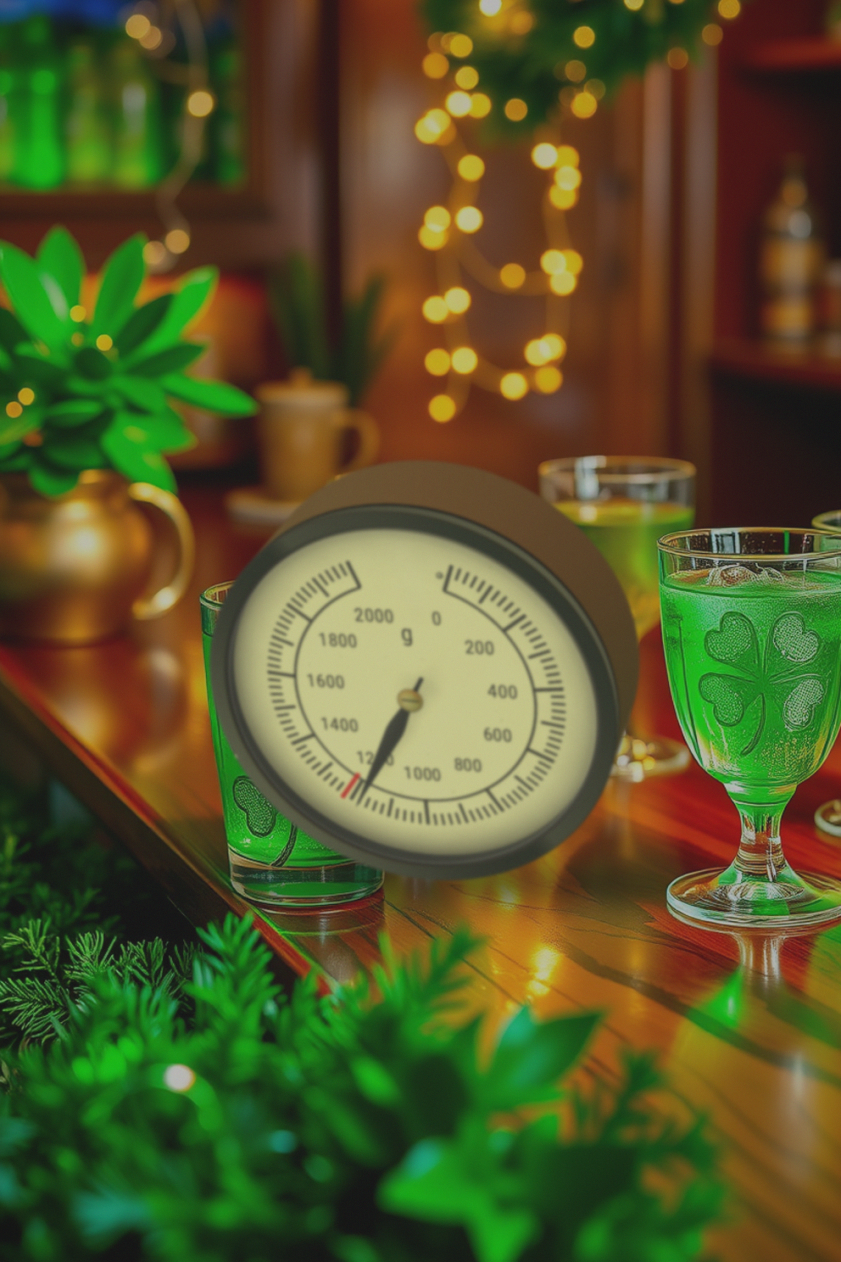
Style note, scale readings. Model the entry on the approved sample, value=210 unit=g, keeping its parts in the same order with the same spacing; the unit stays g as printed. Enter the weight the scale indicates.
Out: value=1180 unit=g
